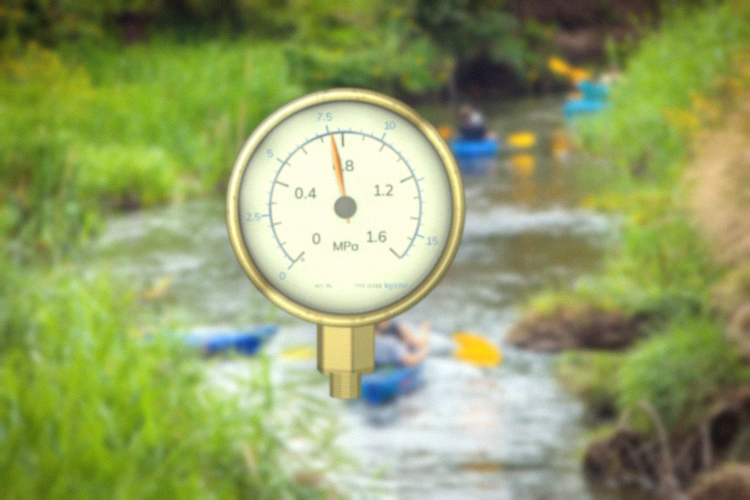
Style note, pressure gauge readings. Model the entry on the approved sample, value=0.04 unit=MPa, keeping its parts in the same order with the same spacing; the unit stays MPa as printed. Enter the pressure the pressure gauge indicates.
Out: value=0.75 unit=MPa
